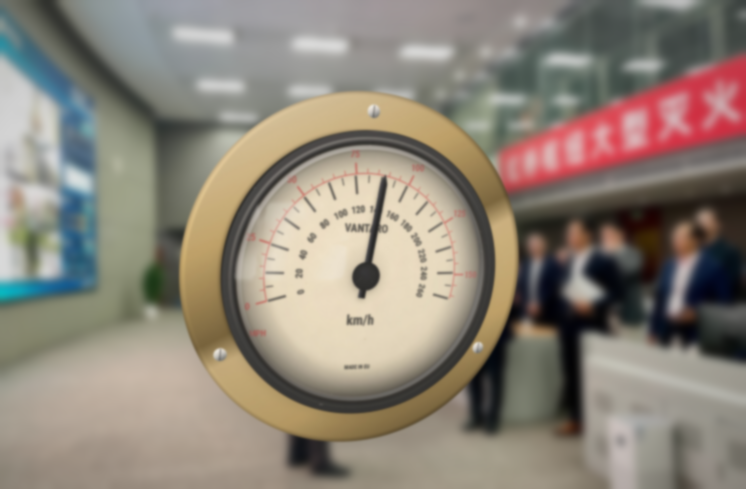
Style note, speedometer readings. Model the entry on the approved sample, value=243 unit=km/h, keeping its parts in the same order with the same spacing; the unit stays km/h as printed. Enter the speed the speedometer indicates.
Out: value=140 unit=km/h
